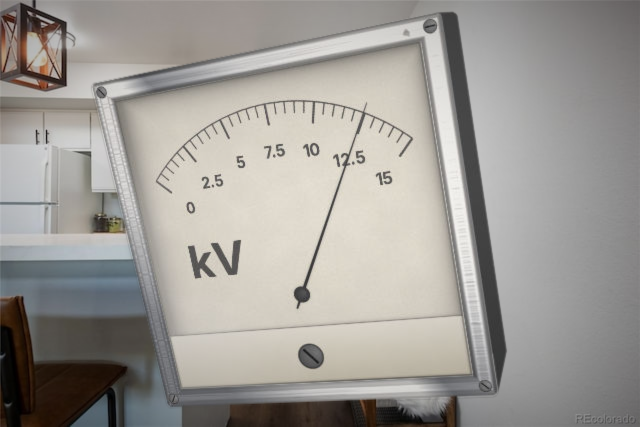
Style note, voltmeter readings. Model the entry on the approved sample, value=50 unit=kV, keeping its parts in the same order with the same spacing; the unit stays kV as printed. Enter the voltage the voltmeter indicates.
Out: value=12.5 unit=kV
